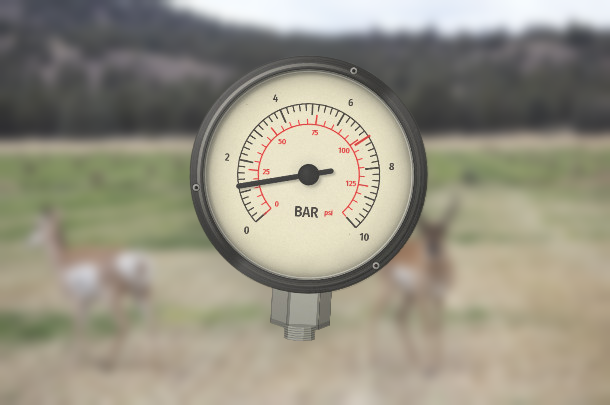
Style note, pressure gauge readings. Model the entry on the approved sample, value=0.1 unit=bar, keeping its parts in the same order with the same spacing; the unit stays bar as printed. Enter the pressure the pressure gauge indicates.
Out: value=1.2 unit=bar
